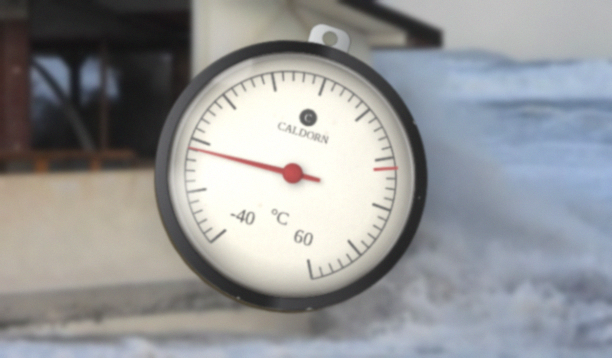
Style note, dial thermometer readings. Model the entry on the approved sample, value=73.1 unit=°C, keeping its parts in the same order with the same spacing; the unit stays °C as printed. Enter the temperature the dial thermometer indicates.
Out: value=-22 unit=°C
